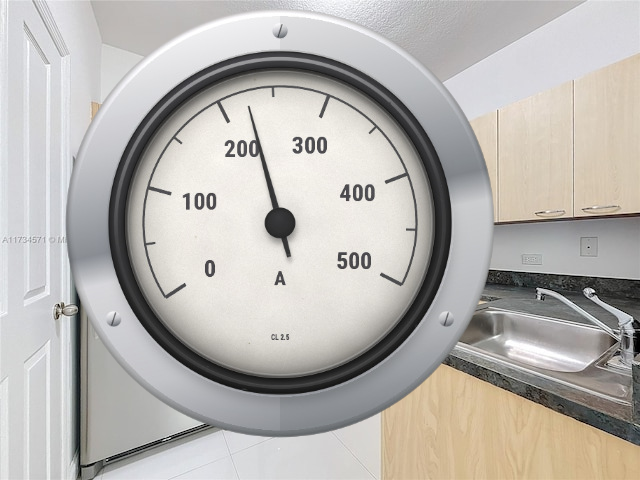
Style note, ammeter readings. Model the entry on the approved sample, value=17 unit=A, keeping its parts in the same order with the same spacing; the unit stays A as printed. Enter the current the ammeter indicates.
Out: value=225 unit=A
